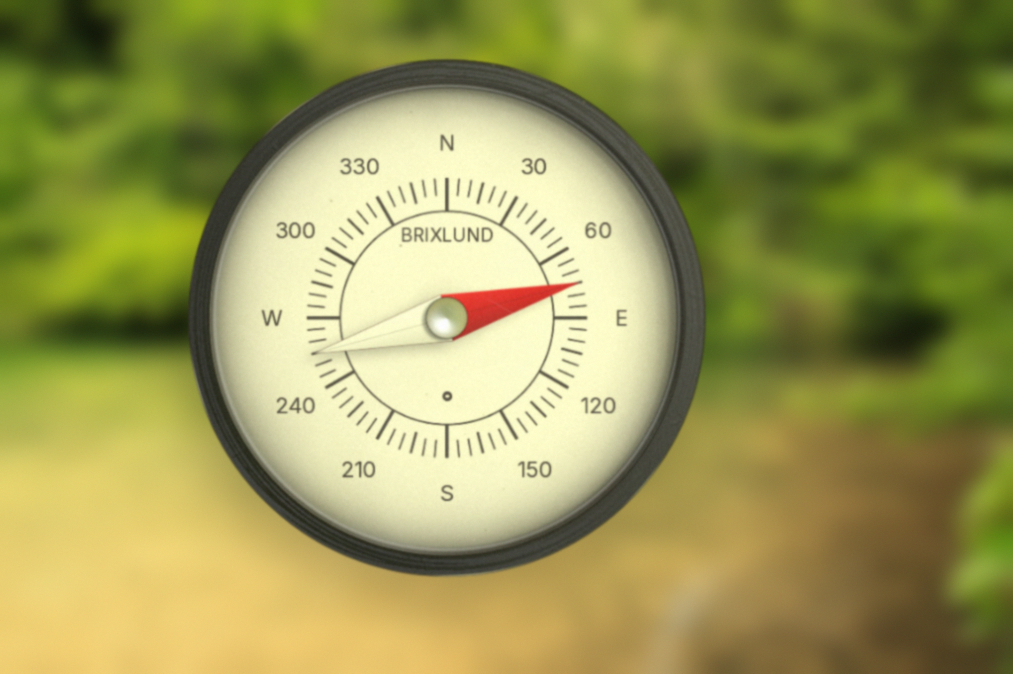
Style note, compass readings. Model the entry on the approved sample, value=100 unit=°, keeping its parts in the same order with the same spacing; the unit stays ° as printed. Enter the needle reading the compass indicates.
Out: value=75 unit=°
